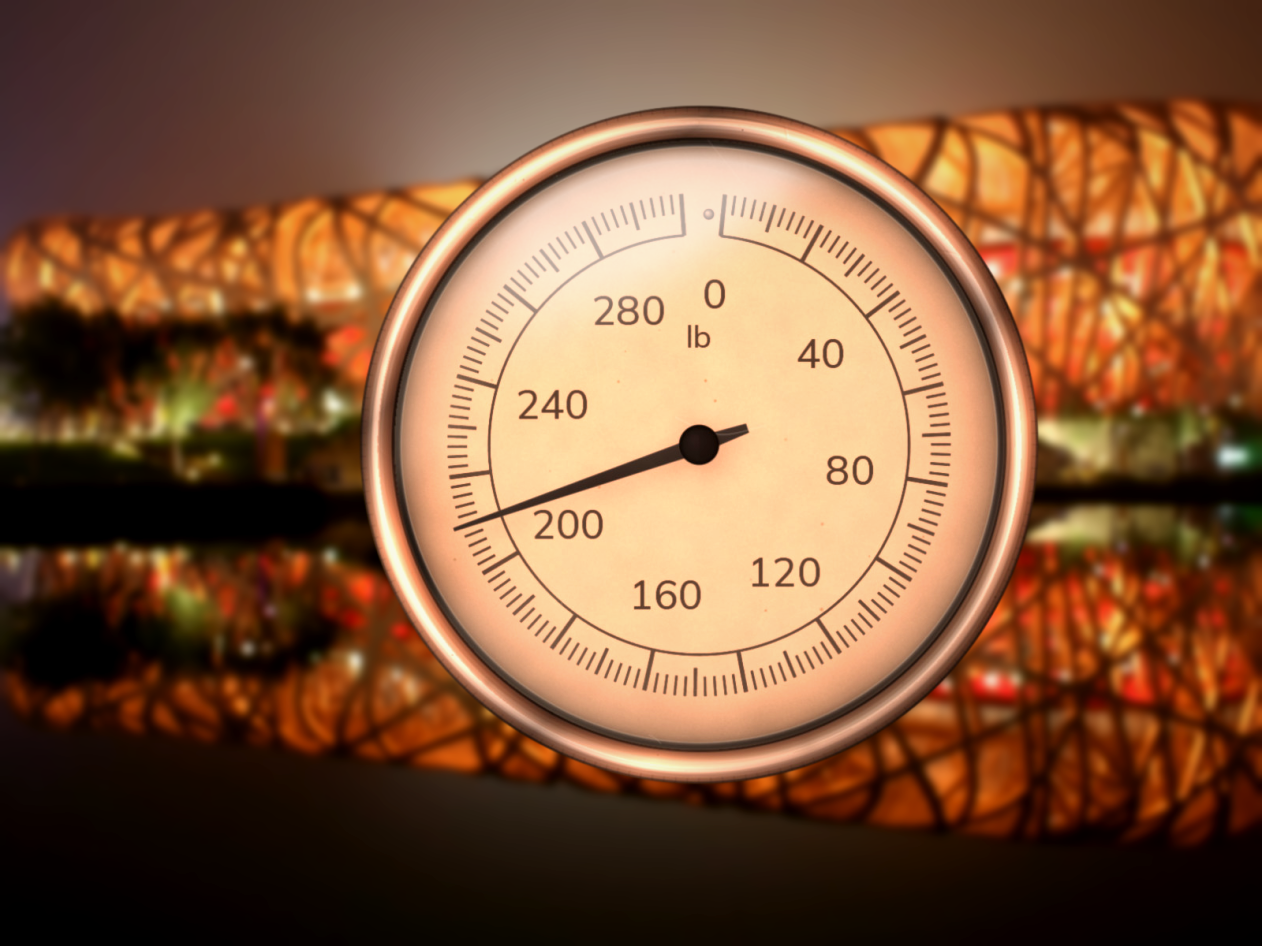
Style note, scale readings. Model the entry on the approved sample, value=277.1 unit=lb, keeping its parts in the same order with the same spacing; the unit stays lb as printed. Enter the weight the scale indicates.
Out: value=210 unit=lb
